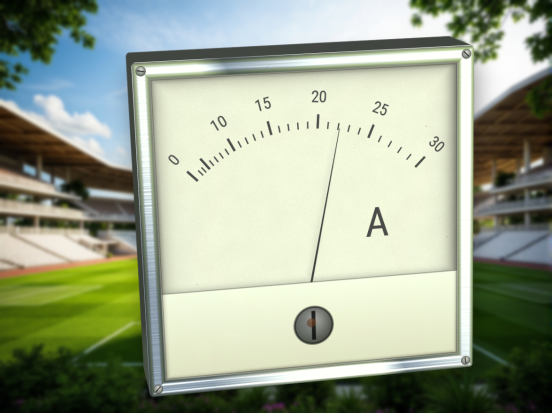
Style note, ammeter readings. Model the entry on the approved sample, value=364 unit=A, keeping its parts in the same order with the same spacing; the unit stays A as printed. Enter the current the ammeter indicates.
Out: value=22 unit=A
